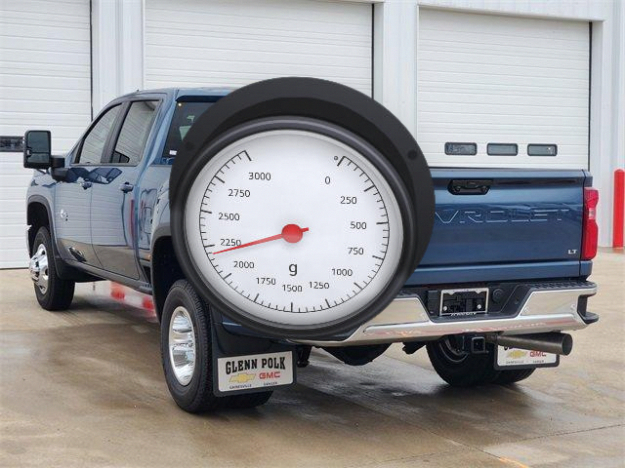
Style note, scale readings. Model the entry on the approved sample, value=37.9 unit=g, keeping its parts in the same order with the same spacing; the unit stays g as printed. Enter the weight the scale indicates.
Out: value=2200 unit=g
